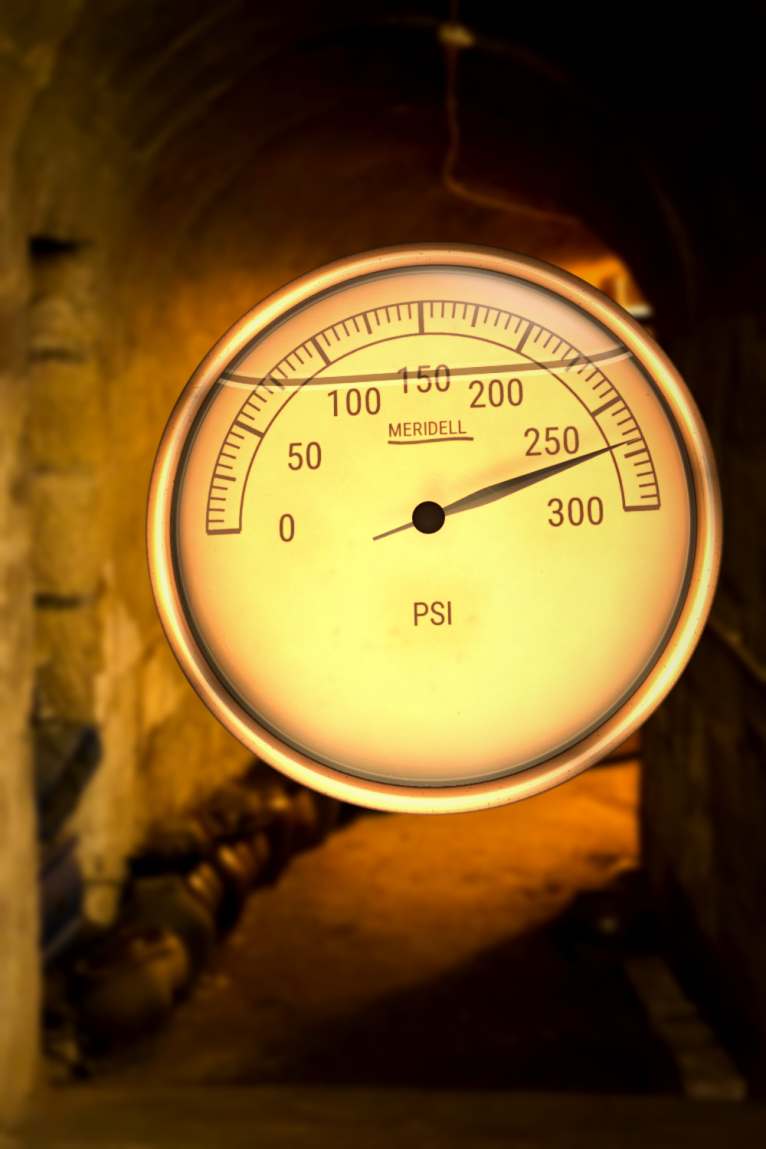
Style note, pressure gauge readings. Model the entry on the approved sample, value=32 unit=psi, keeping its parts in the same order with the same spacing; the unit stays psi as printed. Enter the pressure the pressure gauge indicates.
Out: value=270 unit=psi
